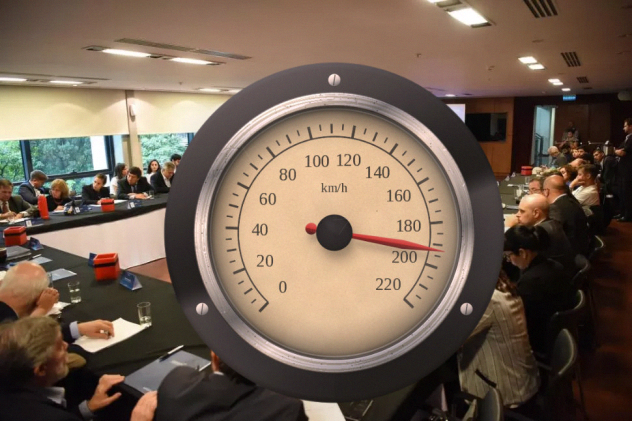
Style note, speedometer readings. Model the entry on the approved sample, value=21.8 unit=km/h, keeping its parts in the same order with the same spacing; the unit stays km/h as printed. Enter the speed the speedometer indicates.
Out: value=192.5 unit=km/h
